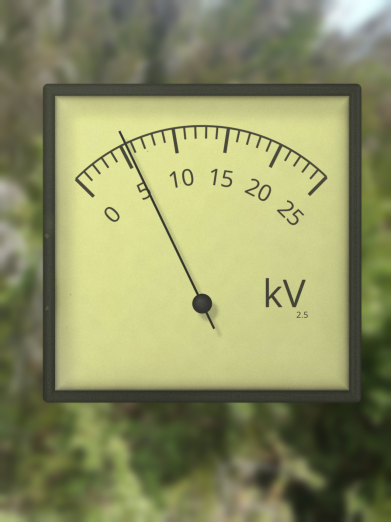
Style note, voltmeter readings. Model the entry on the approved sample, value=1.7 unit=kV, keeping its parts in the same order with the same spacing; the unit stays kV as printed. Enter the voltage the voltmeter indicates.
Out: value=5.5 unit=kV
